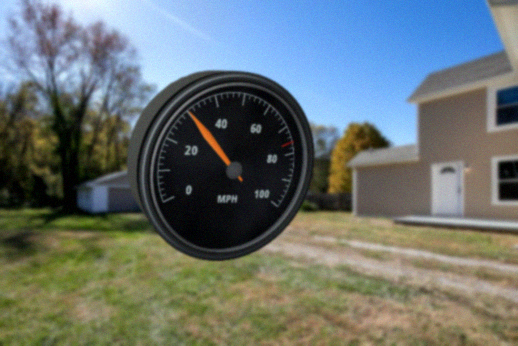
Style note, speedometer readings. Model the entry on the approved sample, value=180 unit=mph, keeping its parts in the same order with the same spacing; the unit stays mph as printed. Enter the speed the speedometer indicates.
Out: value=30 unit=mph
